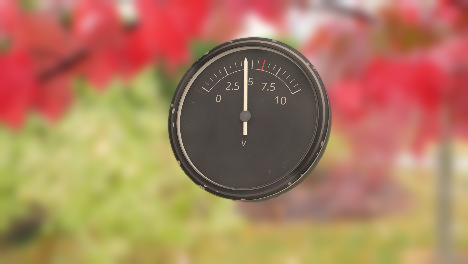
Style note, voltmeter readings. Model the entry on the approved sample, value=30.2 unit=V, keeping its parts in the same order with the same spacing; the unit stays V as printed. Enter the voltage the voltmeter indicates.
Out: value=4.5 unit=V
